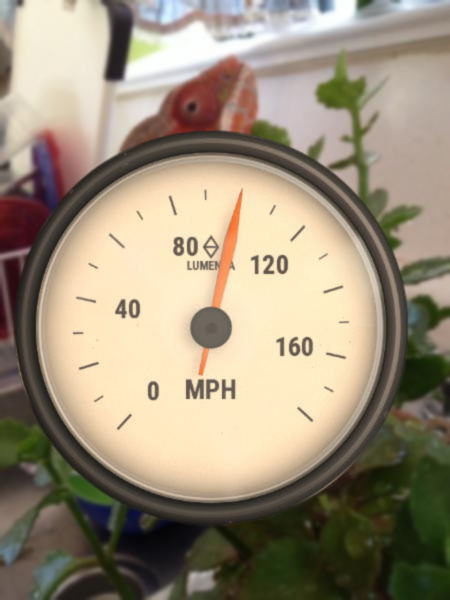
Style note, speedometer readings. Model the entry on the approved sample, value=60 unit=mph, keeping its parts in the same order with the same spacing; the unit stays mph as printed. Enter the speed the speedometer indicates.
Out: value=100 unit=mph
